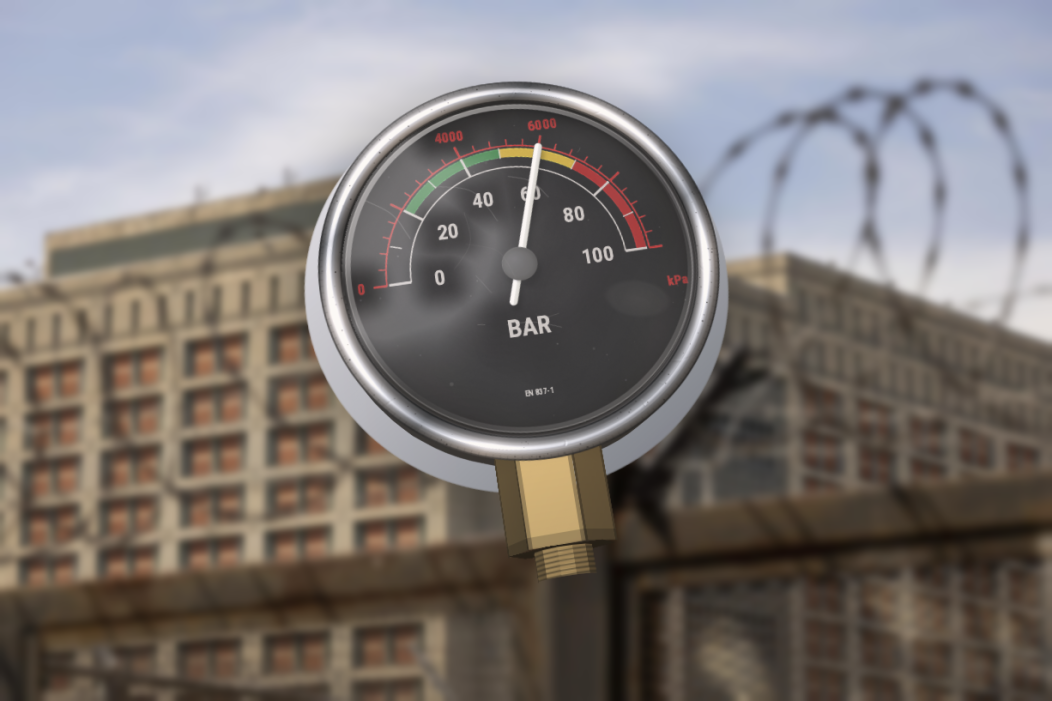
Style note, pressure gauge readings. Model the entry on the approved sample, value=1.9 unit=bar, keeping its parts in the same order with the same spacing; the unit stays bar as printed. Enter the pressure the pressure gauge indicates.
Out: value=60 unit=bar
